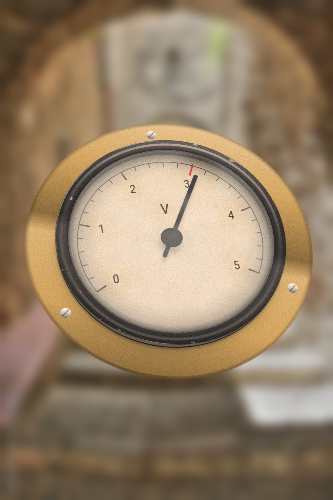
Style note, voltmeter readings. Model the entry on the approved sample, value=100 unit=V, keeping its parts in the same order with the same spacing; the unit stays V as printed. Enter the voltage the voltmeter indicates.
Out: value=3.1 unit=V
